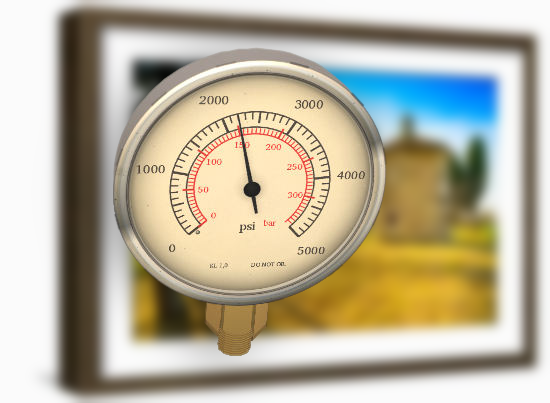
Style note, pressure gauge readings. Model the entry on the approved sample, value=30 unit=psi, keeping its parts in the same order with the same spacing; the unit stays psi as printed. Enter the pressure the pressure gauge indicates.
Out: value=2200 unit=psi
